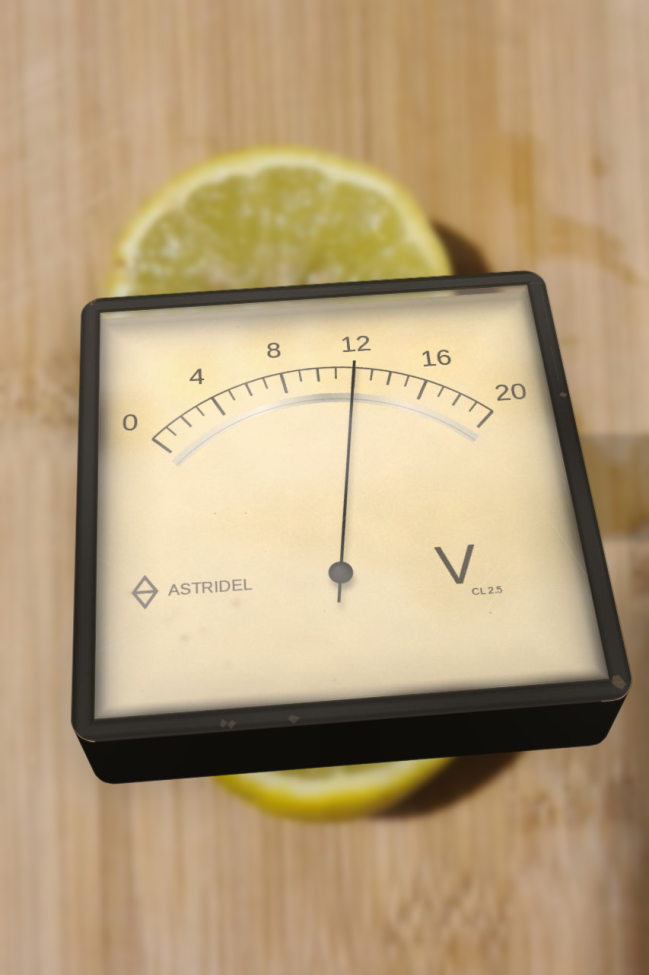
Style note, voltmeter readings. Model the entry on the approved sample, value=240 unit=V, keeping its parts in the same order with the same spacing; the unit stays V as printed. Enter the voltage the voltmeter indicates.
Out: value=12 unit=V
